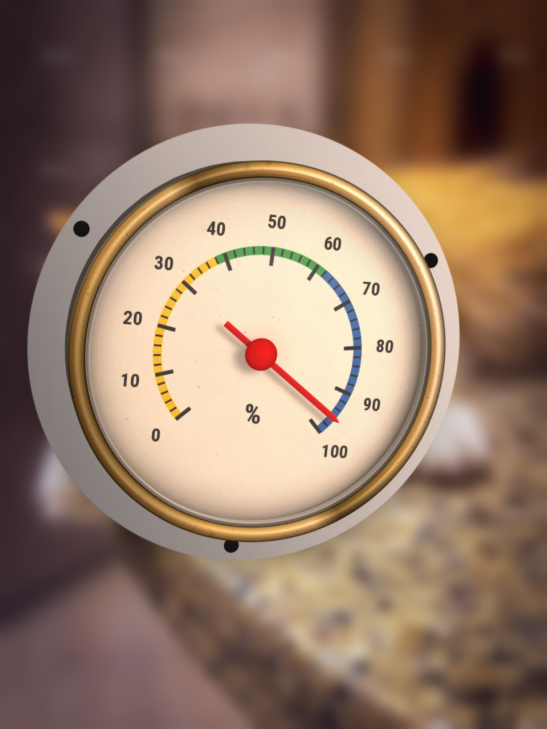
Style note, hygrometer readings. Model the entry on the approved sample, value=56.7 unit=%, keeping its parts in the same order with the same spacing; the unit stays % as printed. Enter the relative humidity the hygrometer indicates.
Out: value=96 unit=%
